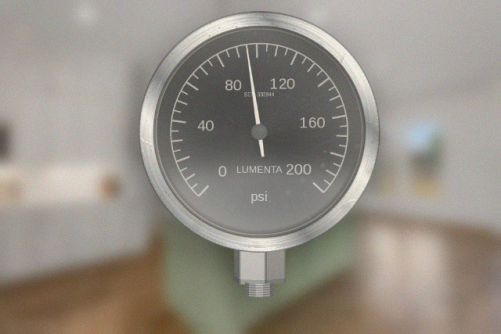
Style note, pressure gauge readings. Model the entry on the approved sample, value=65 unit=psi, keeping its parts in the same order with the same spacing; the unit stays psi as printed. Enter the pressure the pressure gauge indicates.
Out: value=95 unit=psi
